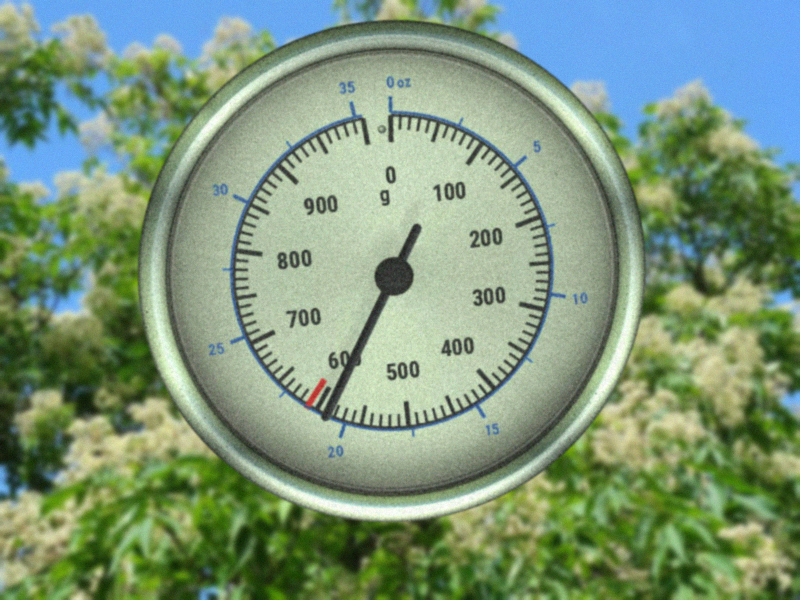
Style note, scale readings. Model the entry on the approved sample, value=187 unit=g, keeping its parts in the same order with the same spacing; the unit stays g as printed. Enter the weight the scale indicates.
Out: value=590 unit=g
